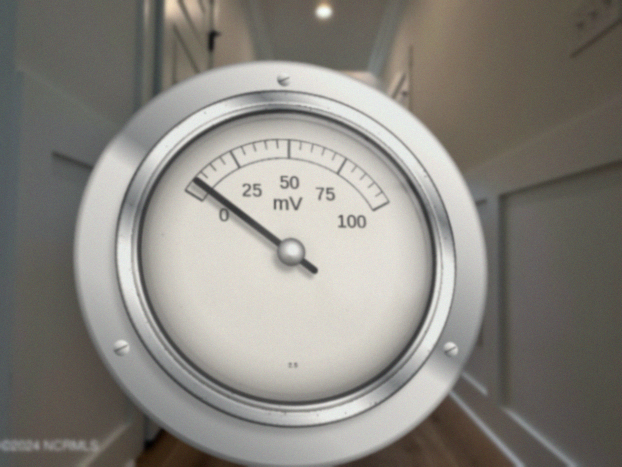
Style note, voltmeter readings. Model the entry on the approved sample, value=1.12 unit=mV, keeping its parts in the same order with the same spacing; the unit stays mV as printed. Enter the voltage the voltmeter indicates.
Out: value=5 unit=mV
